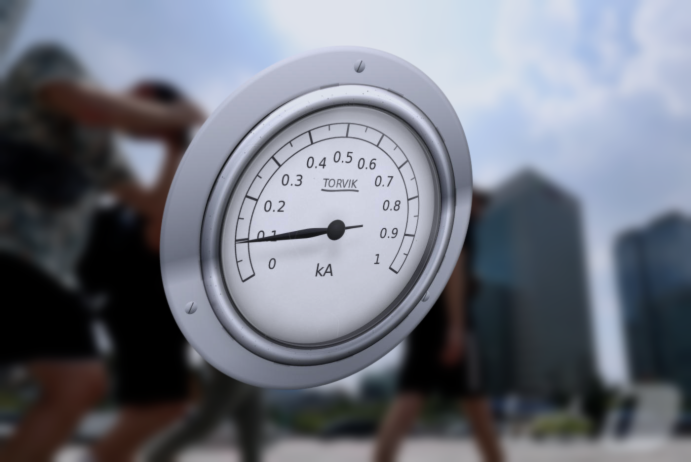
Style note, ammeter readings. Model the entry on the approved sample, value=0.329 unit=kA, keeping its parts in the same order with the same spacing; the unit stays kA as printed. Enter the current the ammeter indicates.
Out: value=0.1 unit=kA
